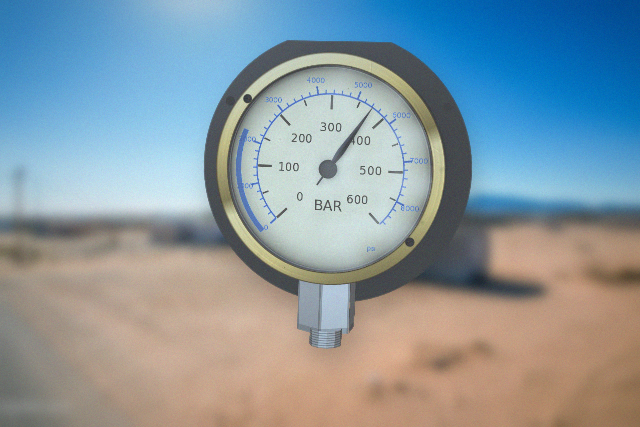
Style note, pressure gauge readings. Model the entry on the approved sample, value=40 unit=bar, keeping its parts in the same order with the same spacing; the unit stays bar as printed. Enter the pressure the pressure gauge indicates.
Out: value=375 unit=bar
